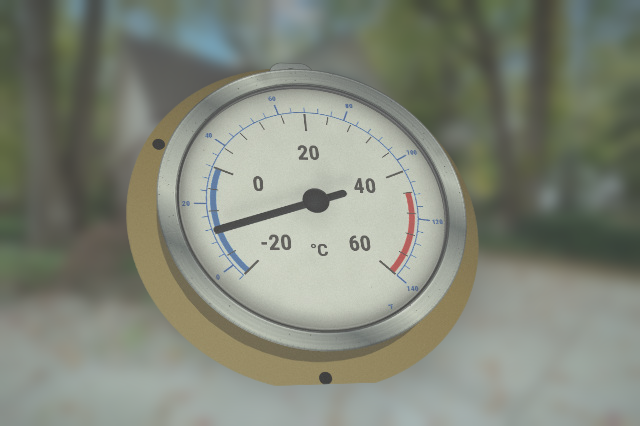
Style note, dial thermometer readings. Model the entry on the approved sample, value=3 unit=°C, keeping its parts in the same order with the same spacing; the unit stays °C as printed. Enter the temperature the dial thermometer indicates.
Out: value=-12 unit=°C
